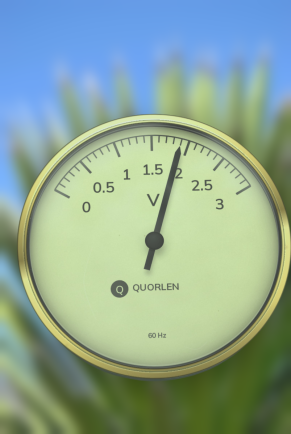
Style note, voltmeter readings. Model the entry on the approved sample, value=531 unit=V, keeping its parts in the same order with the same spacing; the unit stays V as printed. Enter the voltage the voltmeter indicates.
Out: value=1.9 unit=V
